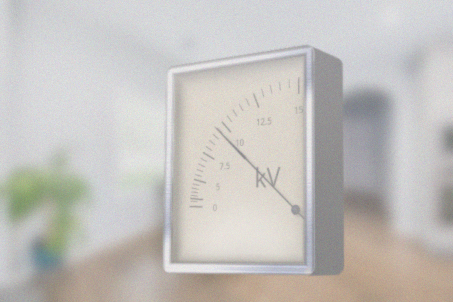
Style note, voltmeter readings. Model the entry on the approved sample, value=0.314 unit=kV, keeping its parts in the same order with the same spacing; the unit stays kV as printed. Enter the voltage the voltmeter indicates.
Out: value=9.5 unit=kV
